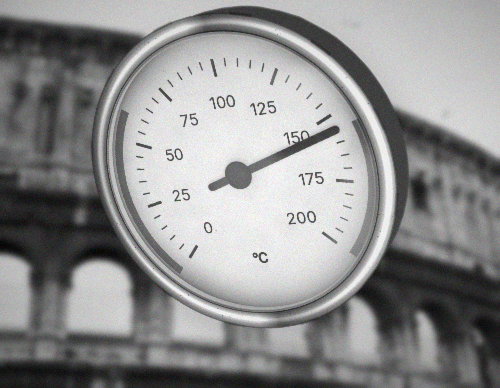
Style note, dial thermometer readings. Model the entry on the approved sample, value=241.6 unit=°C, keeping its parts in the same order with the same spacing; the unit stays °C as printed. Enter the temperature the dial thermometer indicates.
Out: value=155 unit=°C
